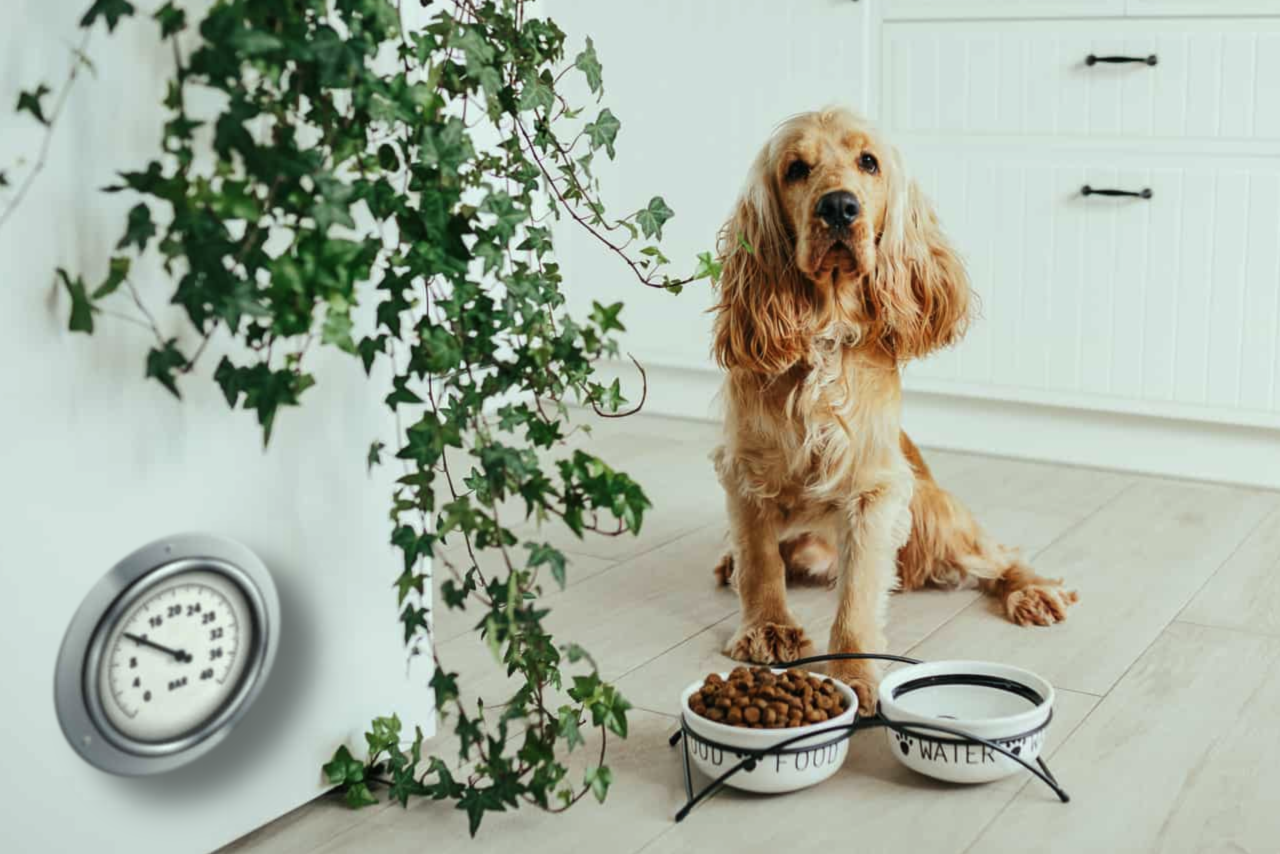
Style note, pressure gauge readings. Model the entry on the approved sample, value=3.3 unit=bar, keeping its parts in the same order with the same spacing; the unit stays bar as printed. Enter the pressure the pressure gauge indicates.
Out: value=12 unit=bar
